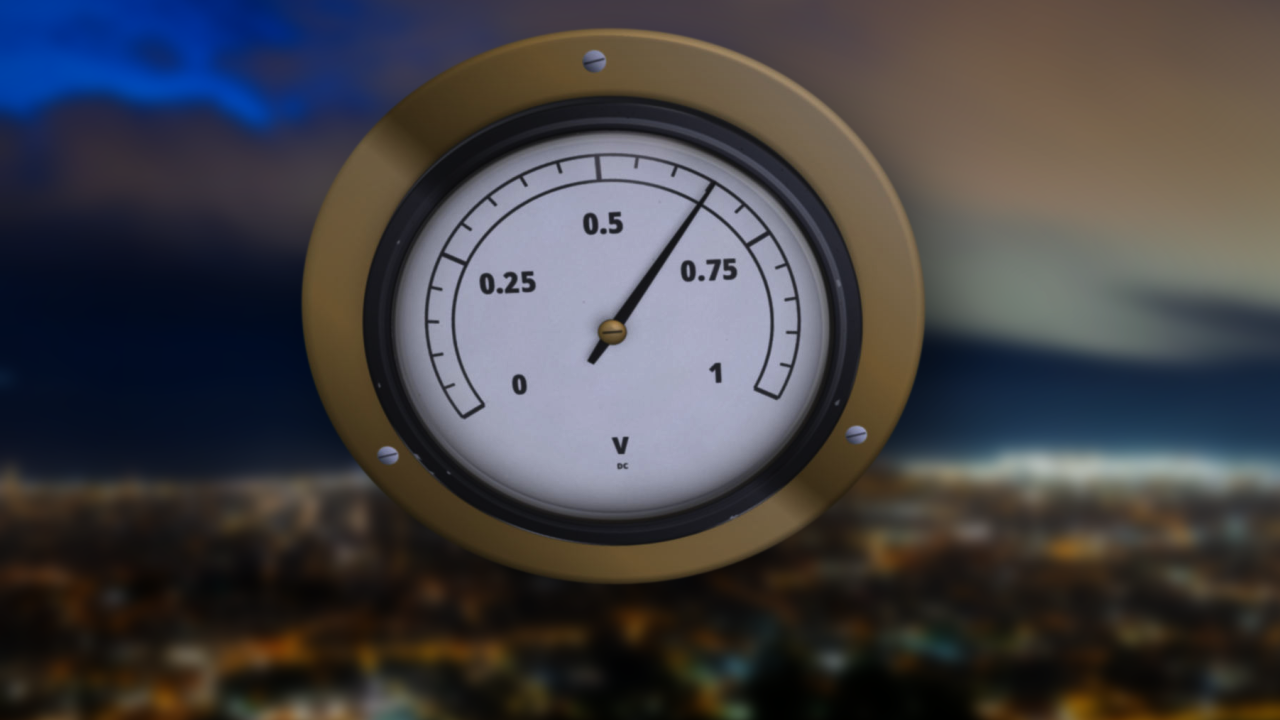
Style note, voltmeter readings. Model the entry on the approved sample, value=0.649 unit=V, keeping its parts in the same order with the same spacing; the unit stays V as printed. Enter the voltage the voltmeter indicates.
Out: value=0.65 unit=V
